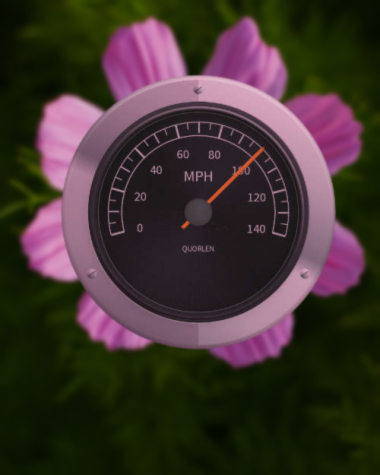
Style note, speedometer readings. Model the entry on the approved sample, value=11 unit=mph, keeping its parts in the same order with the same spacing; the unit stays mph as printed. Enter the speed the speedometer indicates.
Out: value=100 unit=mph
